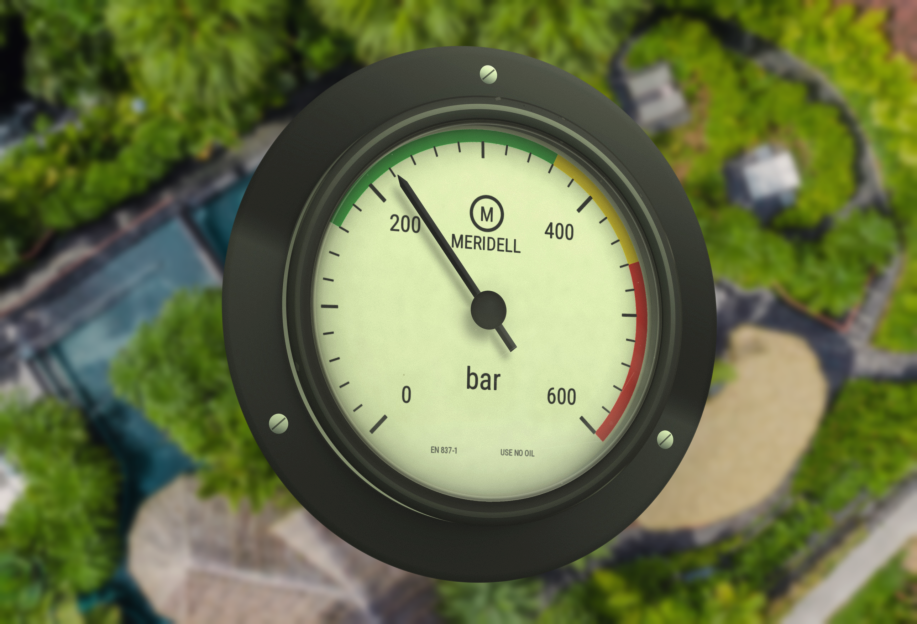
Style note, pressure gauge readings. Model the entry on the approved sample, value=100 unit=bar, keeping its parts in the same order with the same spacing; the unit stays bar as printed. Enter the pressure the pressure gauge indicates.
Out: value=220 unit=bar
